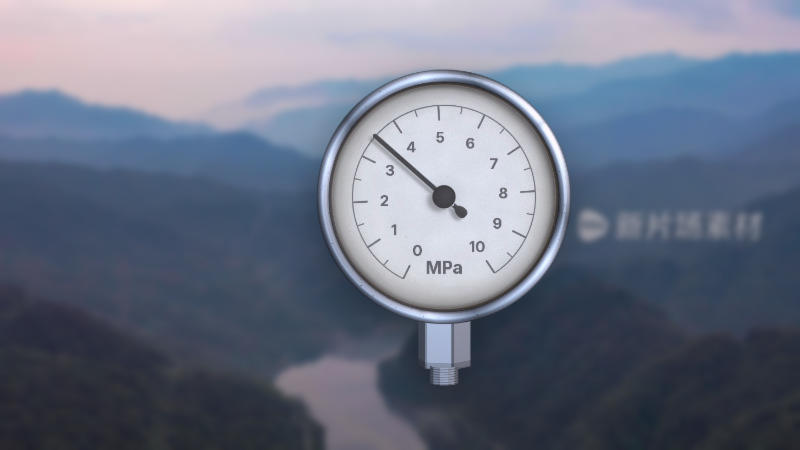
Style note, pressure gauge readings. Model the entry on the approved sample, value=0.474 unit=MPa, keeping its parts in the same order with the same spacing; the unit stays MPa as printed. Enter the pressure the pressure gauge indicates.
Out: value=3.5 unit=MPa
